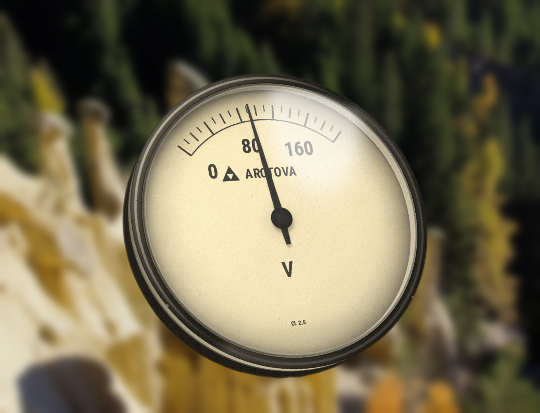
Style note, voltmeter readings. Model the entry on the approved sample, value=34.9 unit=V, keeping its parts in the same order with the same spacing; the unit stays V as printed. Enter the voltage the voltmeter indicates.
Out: value=90 unit=V
